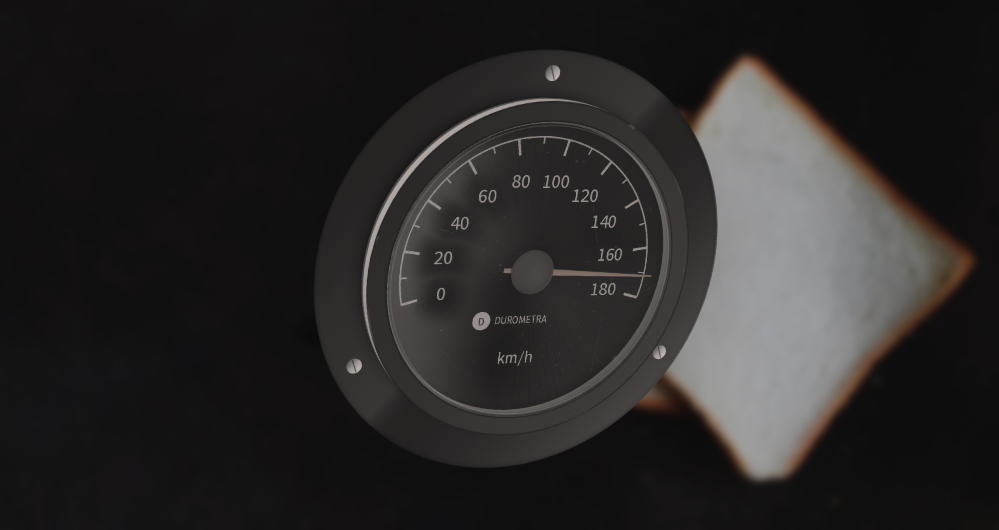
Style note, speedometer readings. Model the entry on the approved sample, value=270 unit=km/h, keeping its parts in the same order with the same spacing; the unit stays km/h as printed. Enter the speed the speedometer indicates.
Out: value=170 unit=km/h
